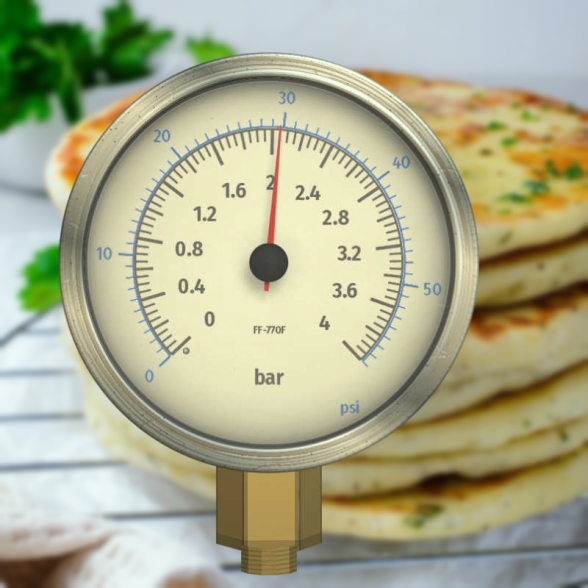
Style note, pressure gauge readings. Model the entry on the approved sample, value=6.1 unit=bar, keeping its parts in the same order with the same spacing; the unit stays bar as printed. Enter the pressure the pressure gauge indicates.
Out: value=2.05 unit=bar
